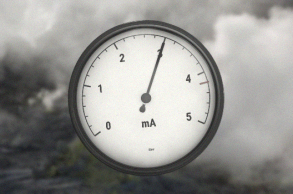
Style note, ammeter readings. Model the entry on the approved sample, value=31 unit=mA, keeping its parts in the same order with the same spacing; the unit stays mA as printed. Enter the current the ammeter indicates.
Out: value=3 unit=mA
